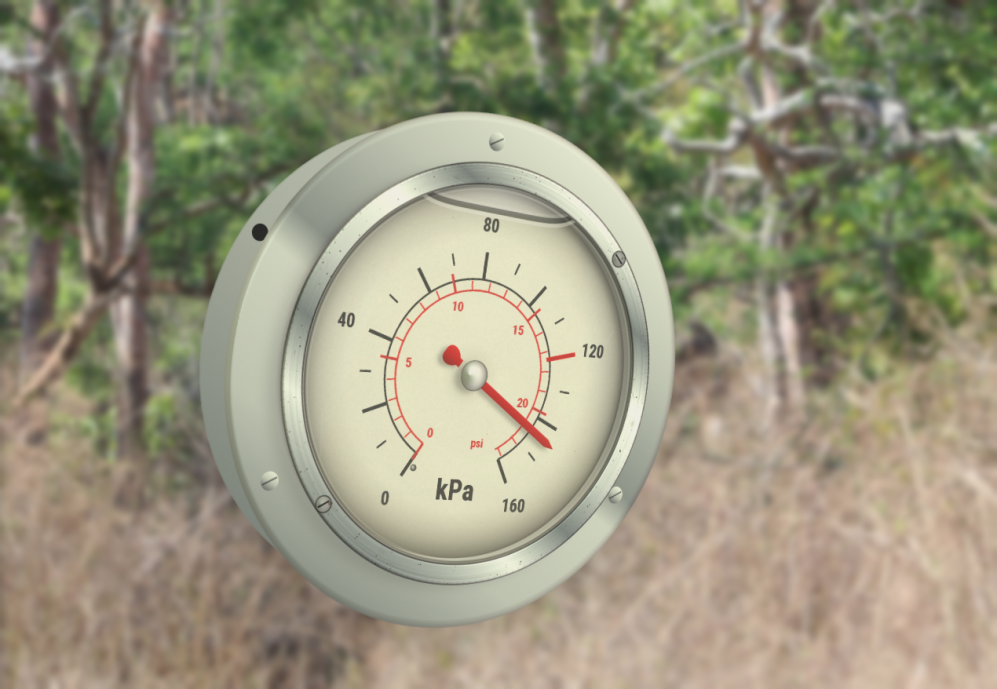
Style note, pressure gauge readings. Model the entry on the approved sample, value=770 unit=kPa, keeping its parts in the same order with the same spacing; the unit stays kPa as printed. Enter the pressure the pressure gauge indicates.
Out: value=145 unit=kPa
